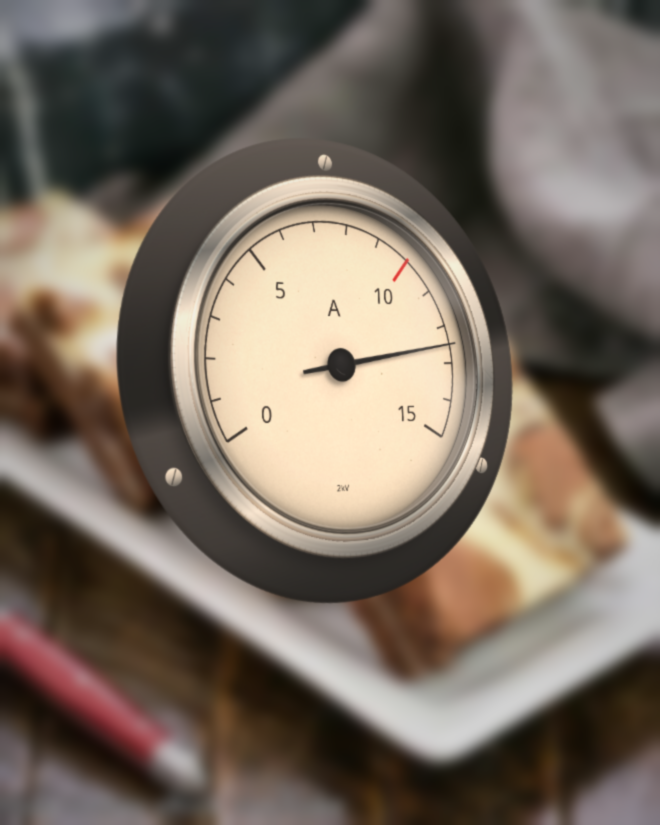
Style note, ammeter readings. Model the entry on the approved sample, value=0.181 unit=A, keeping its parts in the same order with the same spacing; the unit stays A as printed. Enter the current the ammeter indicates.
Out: value=12.5 unit=A
